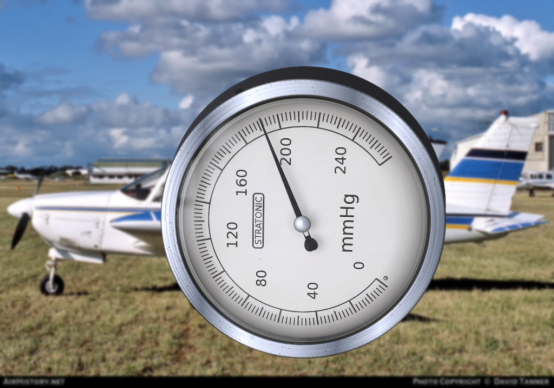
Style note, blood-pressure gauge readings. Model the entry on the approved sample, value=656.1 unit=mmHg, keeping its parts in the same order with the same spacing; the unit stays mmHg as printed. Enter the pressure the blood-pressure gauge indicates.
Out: value=192 unit=mmHg
